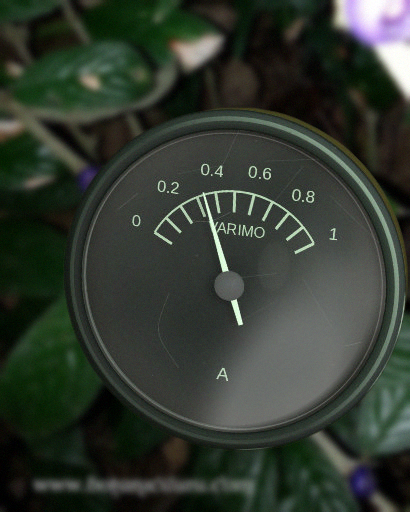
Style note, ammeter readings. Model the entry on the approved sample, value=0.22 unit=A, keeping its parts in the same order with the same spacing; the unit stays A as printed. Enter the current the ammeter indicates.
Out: value=0.35 unit=A
